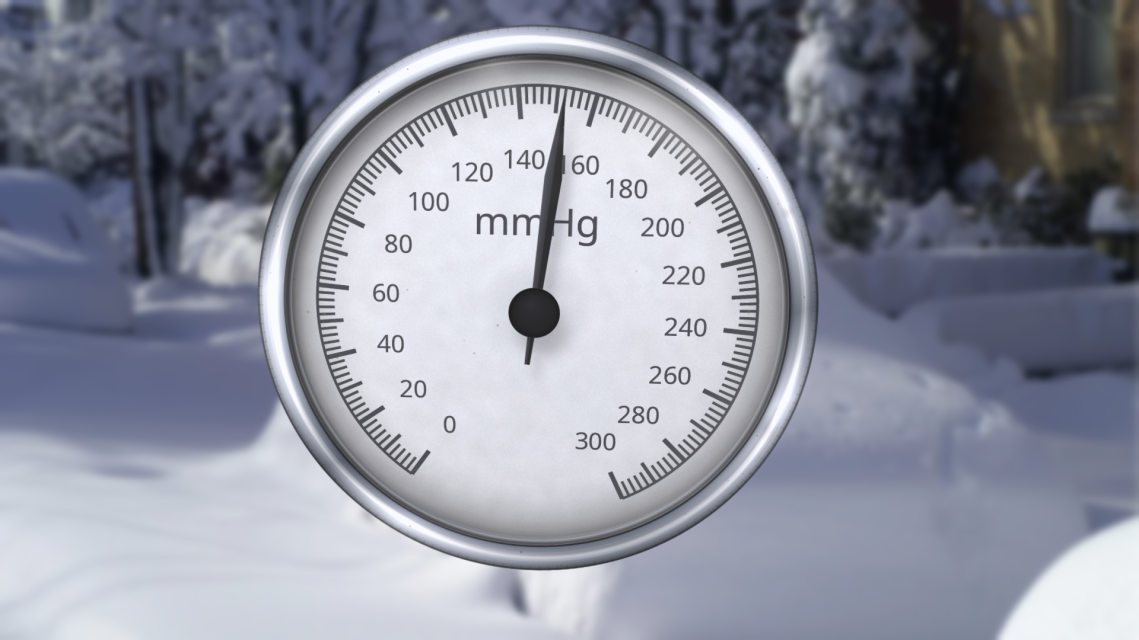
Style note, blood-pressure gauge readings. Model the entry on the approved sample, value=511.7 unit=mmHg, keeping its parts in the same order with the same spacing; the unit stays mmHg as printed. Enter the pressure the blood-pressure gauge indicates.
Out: value=152 unit=mmHg
